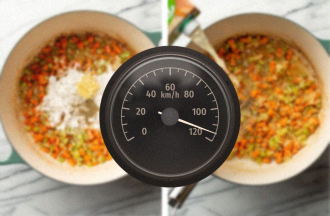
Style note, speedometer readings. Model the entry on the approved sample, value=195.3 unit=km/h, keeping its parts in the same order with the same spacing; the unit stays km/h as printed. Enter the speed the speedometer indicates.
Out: value=115 unit=km/h
